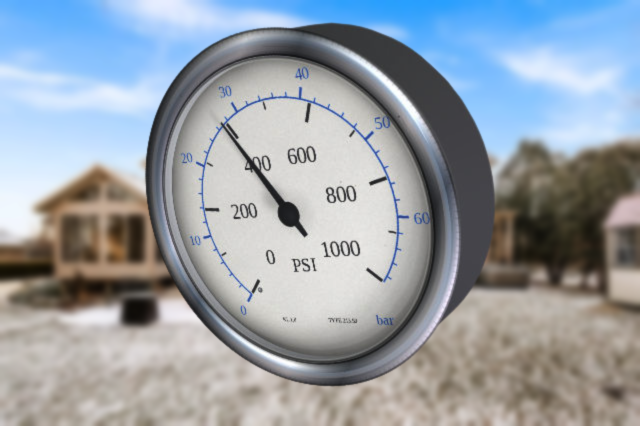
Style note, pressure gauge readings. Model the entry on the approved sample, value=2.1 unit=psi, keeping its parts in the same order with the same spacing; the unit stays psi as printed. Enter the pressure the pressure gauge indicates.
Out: value=400 unit=psi
